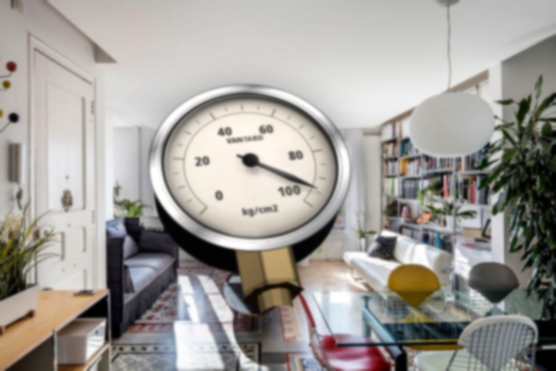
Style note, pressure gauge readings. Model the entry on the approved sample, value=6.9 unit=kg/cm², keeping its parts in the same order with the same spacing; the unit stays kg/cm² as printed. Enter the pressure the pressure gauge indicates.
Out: value=95 unit=kg/cm²
